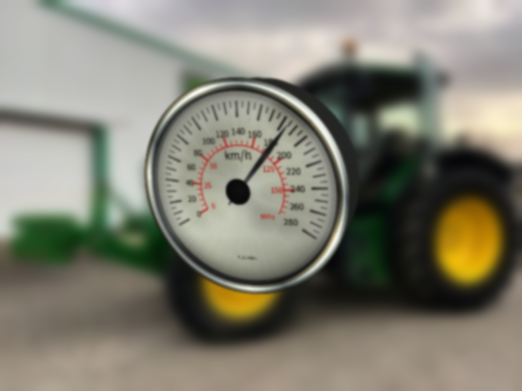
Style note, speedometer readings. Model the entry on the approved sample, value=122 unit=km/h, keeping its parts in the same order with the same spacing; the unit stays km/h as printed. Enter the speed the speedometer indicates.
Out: value=185 unit=km/h
